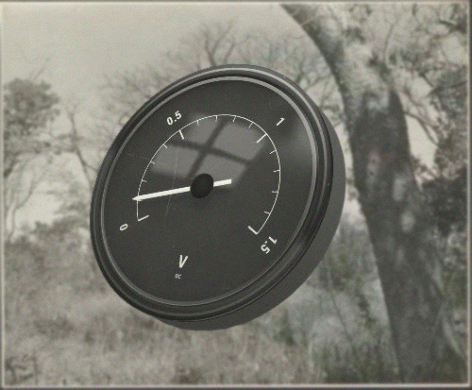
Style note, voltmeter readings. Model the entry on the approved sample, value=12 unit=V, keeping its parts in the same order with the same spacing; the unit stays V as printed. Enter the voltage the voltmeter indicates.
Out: value=0.1 unit=V
